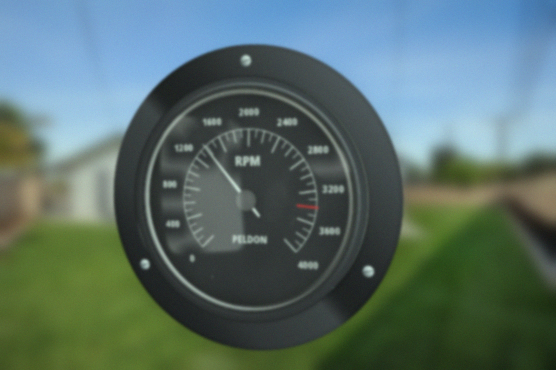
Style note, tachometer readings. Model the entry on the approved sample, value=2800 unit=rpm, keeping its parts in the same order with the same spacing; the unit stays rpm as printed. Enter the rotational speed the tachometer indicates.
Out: value=1400 unit=rpm
